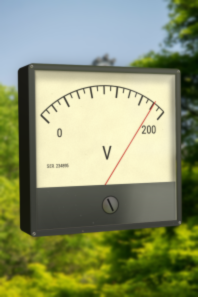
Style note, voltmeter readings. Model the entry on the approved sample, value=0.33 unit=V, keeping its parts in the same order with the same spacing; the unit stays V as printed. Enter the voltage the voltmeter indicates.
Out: value=180 unit=V
